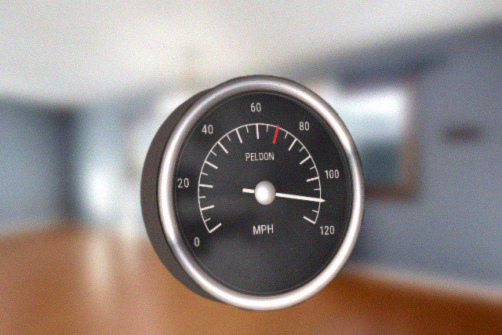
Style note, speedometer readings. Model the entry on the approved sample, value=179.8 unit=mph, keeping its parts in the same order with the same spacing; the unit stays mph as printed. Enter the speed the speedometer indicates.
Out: value=110 unit=mph
